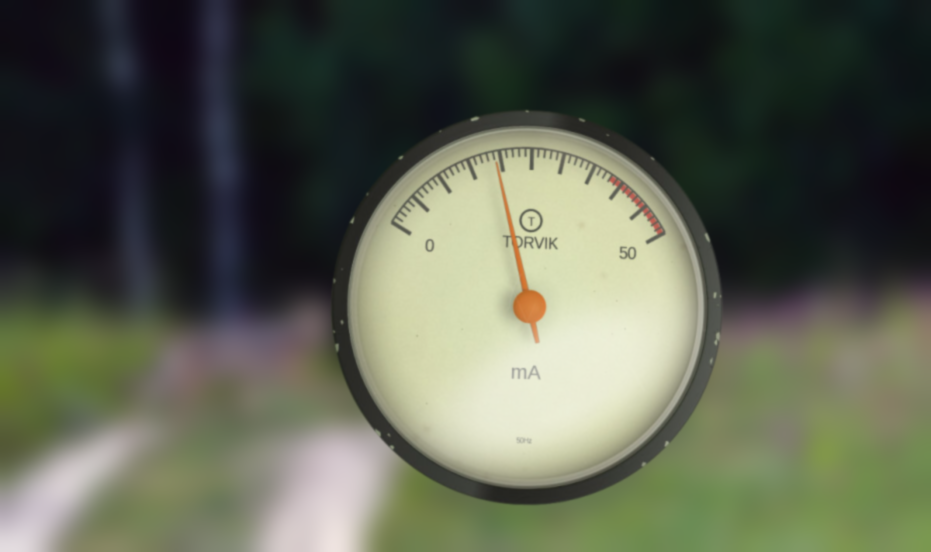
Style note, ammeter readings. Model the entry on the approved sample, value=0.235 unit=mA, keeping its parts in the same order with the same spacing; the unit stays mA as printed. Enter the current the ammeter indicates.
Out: value=19 unit=mA
